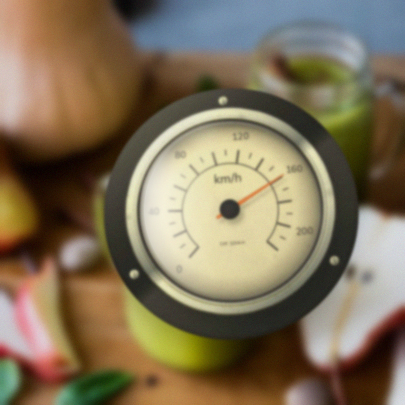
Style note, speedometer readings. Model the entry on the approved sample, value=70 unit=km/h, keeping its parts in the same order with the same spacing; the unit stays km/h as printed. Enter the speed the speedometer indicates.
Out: value=160 unit=km/h
